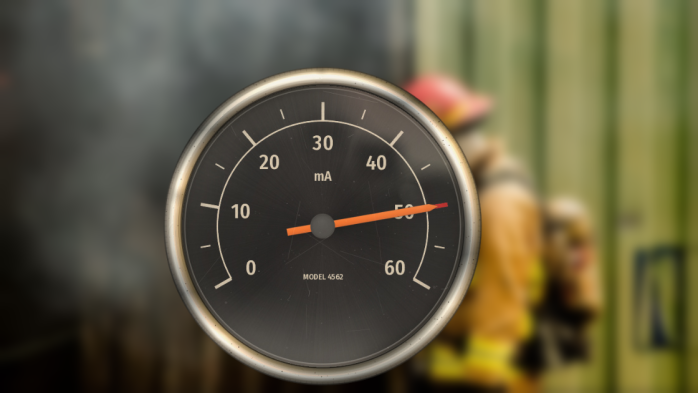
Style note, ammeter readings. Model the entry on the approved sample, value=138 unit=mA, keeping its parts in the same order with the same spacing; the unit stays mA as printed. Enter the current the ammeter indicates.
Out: value=50 unit=mA
